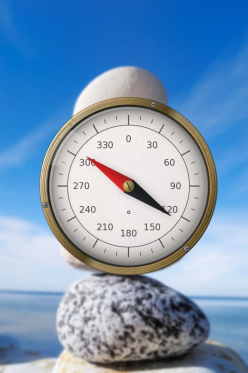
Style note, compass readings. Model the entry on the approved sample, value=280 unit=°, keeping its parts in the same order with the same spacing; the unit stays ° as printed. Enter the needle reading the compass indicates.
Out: value=305 unit=°
